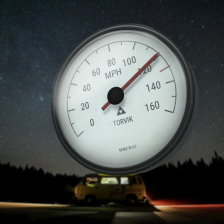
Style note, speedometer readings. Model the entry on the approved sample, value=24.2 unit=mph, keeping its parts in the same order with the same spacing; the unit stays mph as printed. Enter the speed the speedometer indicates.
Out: value=120 unit=mph
